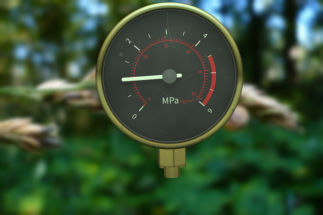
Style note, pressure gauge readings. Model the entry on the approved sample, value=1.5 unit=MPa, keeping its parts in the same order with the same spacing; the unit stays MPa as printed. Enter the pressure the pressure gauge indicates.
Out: value=1 unit=MPa
